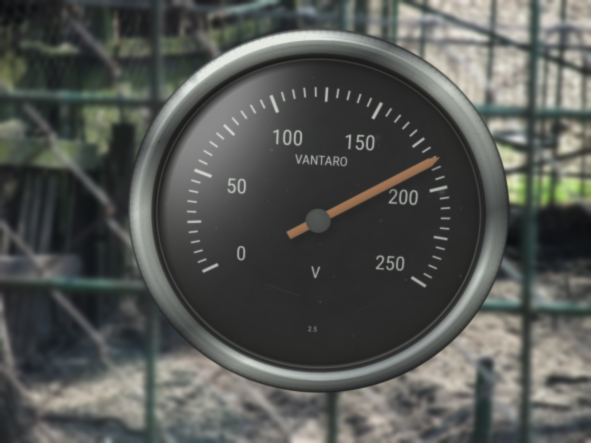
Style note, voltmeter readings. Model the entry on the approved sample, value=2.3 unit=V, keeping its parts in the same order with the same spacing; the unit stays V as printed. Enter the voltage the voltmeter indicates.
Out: value=185 unit=V
